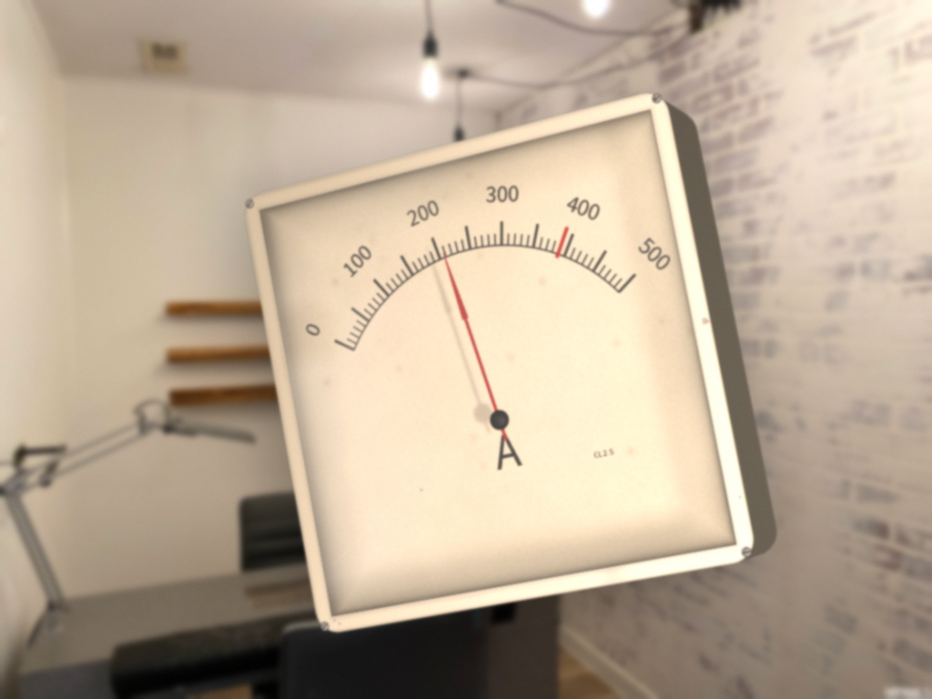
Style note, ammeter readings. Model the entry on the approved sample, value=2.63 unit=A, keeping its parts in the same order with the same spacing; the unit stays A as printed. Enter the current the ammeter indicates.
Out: value=210 unit=A
